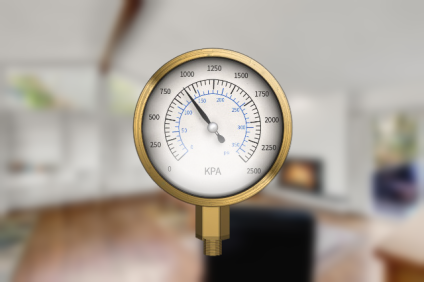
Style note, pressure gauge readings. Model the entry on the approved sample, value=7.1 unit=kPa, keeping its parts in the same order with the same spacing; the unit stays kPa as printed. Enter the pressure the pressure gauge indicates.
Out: value=900 unit=kPa
